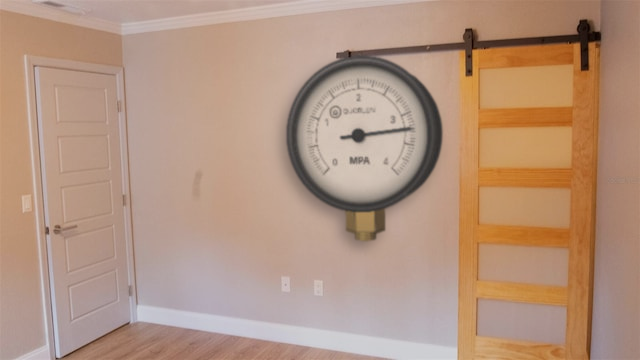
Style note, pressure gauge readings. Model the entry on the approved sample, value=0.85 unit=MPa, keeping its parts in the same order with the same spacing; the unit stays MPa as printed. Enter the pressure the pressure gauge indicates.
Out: value=3.25 unit=MPa
